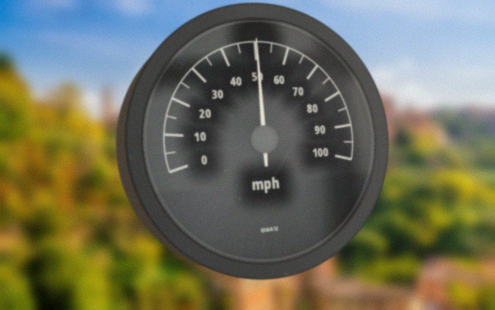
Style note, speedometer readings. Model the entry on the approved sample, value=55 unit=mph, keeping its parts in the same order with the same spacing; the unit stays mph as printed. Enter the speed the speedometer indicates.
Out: value=50 unit=mph
